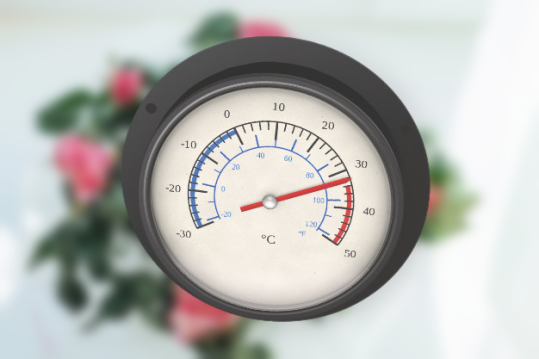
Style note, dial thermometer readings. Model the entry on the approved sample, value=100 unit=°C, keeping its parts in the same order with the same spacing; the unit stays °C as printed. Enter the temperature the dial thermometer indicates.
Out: value=32 unit=°C
